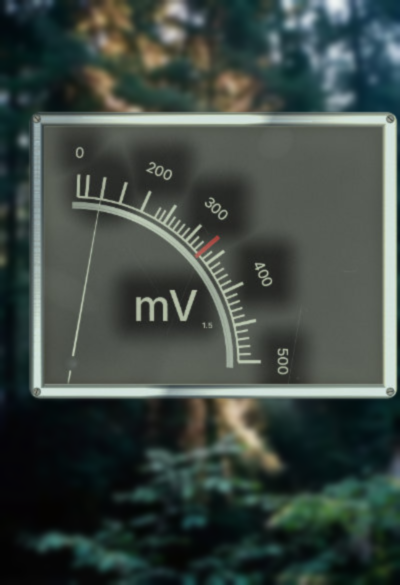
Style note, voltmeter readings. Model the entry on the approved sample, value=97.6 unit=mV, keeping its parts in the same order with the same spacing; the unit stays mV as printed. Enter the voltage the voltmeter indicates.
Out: value=100 unit=mV
